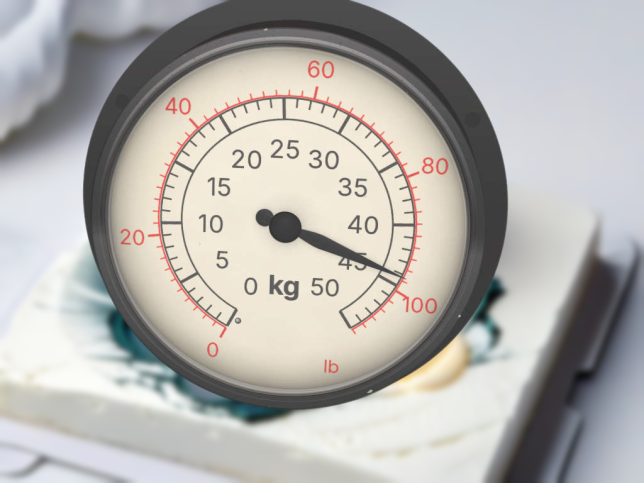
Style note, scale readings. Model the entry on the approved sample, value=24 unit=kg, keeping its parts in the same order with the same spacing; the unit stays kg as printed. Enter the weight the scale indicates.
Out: value=44 unit=kg
